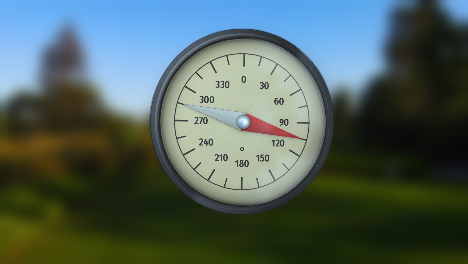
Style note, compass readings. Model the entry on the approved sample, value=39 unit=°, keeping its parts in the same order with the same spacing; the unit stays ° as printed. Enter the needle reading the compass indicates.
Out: value=105 unit=°
